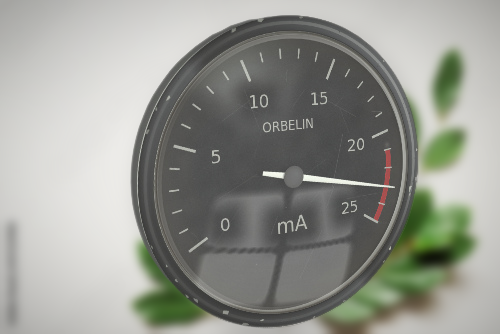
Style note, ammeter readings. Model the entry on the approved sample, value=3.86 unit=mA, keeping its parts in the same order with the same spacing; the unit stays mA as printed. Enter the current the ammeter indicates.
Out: value=23 unit=mA
